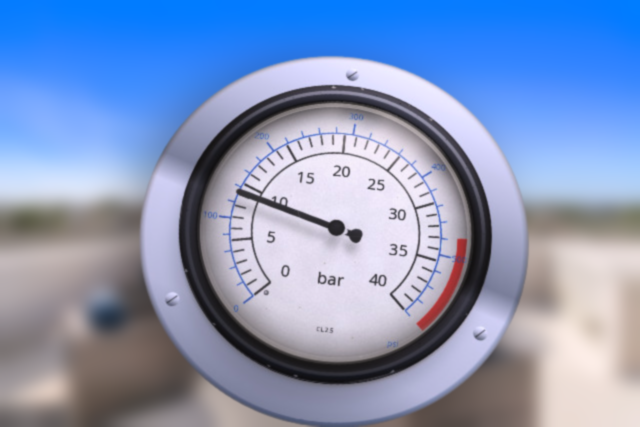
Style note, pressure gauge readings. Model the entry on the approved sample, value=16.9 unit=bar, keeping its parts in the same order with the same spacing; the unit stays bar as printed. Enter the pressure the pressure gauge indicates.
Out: value=9 unit=bar
